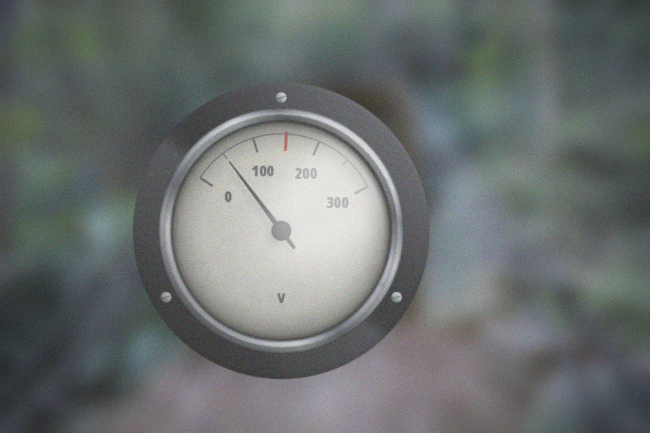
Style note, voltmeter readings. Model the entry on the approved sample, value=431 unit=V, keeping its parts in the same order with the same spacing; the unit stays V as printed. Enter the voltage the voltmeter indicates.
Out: value=50 unit=V
